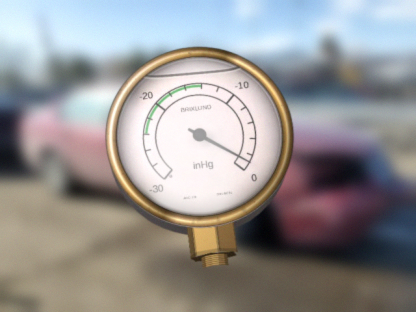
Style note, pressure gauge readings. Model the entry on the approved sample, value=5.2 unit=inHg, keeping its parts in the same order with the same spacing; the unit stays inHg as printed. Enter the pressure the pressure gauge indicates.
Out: value=-1 unit=inHg
